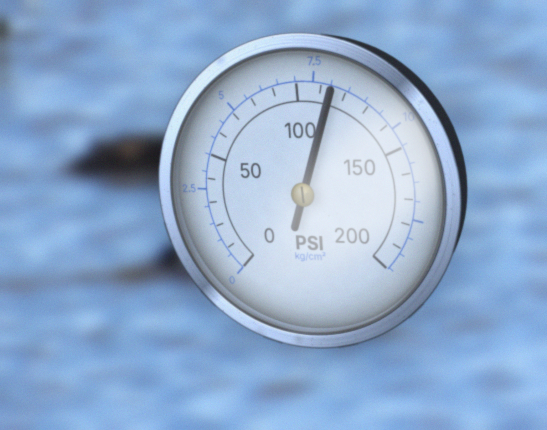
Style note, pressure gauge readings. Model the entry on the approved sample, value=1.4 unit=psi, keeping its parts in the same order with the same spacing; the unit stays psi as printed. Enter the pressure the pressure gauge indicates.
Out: value=115 unit=psi
